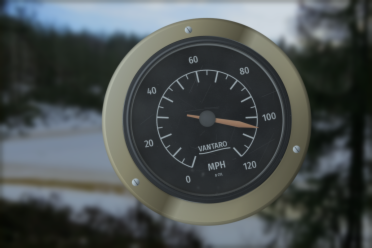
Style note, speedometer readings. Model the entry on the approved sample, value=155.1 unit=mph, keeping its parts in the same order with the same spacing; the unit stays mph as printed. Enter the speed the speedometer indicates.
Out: value=105 unit=mph
